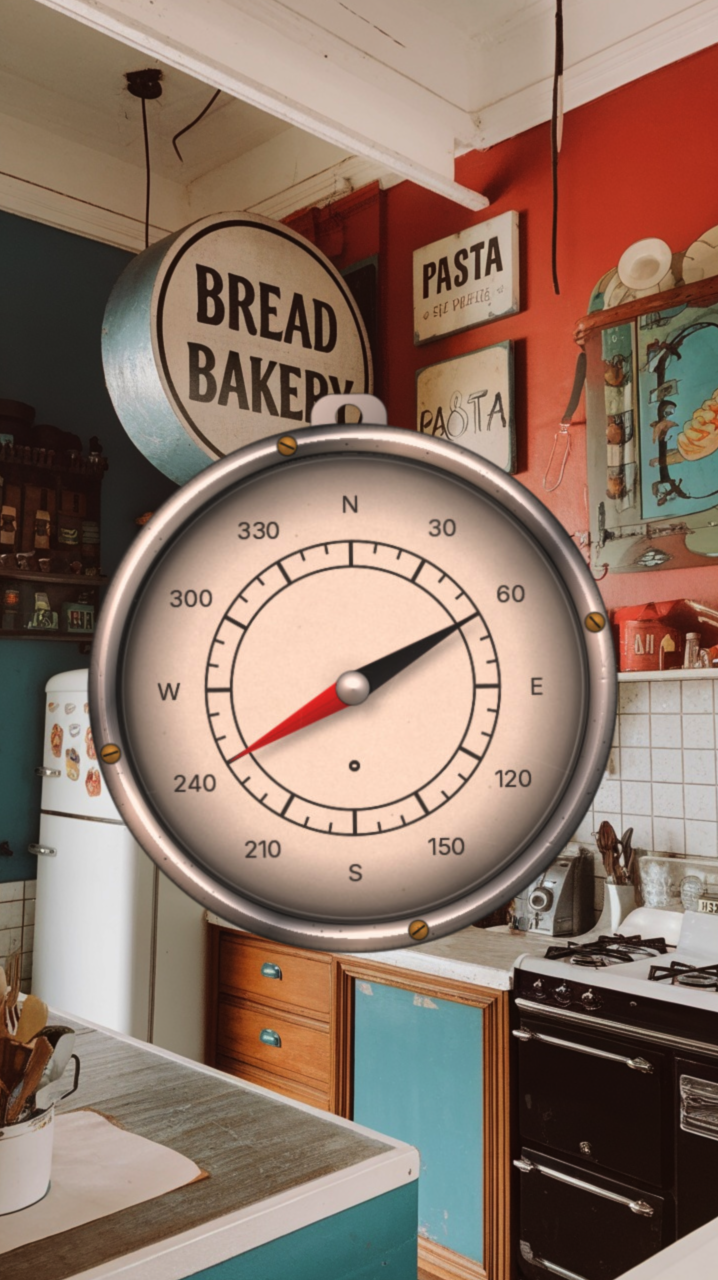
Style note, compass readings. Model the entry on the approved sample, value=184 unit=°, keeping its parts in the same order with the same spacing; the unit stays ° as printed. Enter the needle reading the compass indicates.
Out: value=240 unit=°
